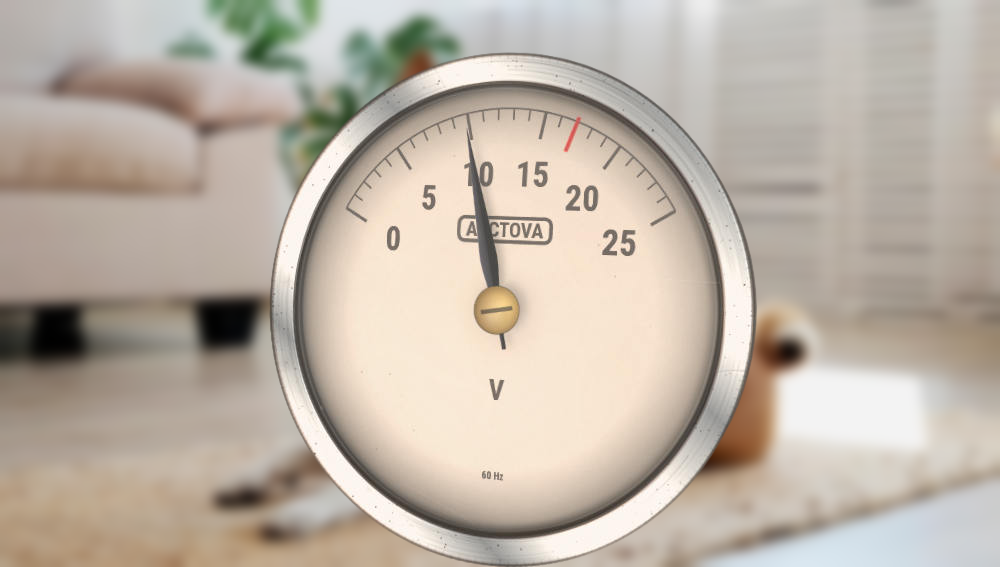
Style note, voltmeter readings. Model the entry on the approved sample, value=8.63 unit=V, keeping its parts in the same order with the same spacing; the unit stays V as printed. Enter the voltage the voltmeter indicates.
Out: value=10 unit=V
